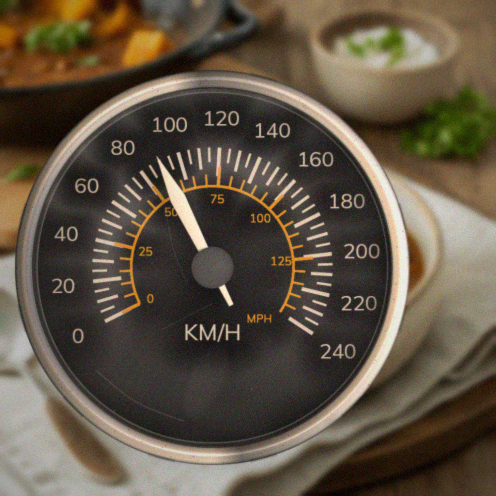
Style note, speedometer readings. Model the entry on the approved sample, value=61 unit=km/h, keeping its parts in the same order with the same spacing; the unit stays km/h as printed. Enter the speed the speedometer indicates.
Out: value=90 unit=km/h
